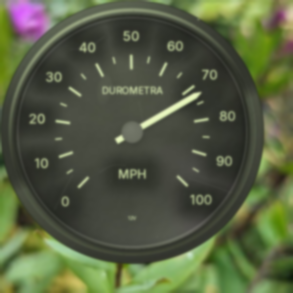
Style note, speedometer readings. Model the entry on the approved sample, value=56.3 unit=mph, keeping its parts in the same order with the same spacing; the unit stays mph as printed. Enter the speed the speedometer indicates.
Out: value=72.5 unit=mph
